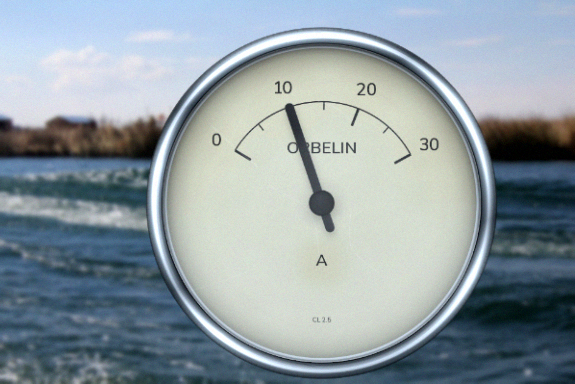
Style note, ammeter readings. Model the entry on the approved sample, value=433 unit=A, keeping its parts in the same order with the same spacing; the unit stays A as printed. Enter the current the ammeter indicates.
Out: value=10 unit=A
